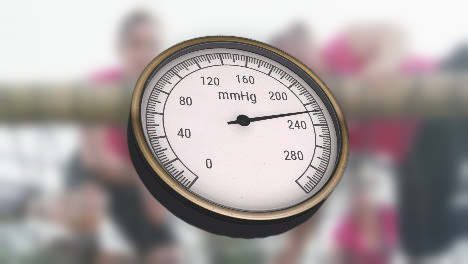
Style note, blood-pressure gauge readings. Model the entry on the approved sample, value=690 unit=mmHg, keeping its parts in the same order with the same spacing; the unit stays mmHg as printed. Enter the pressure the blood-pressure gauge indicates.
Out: value=230 unit=mmHg
